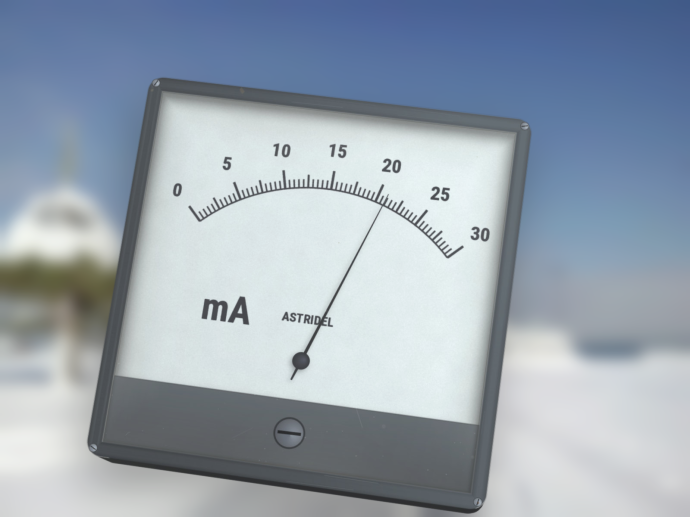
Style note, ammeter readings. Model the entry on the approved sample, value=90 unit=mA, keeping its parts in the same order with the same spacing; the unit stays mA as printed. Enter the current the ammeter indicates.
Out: value=21 unit=mA
